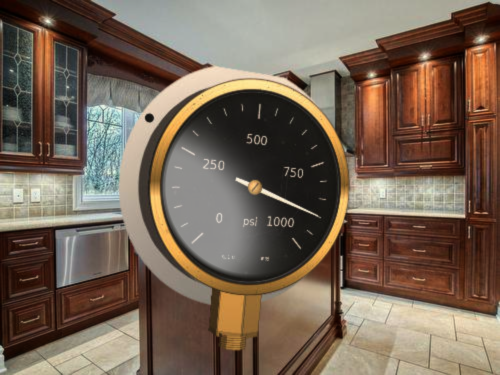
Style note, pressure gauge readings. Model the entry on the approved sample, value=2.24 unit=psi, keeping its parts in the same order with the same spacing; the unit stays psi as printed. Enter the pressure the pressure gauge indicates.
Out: value=900 unit=psi
